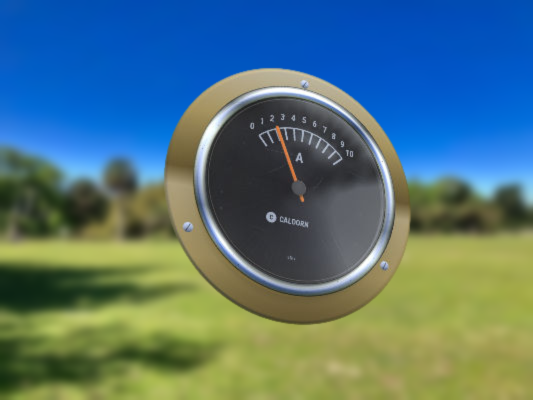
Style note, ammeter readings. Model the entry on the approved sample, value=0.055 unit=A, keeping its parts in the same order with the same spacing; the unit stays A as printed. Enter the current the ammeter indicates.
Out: value=2 unit=A
